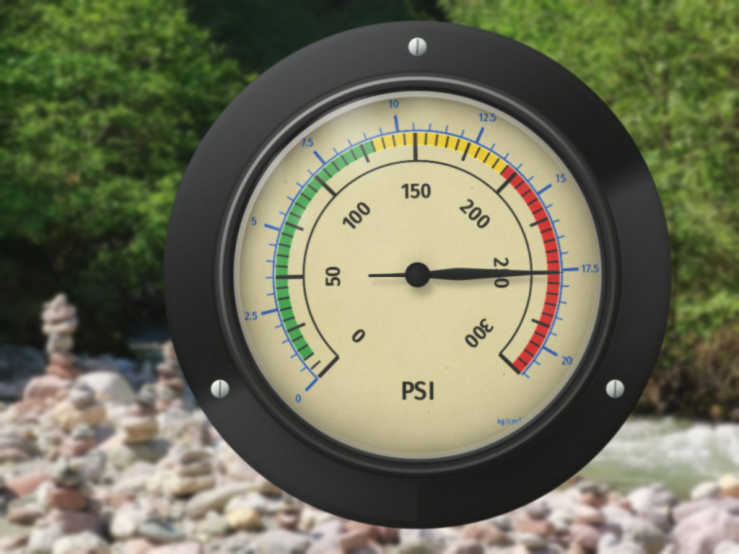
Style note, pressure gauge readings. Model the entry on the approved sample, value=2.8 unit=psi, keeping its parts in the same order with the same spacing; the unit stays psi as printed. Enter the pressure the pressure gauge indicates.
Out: value=250 unit=psi
